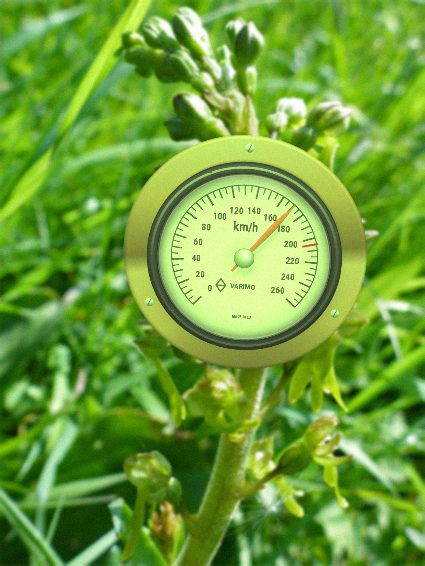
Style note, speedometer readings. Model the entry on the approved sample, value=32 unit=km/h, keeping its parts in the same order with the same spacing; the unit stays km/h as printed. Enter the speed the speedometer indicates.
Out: value=170 unit=km/h
